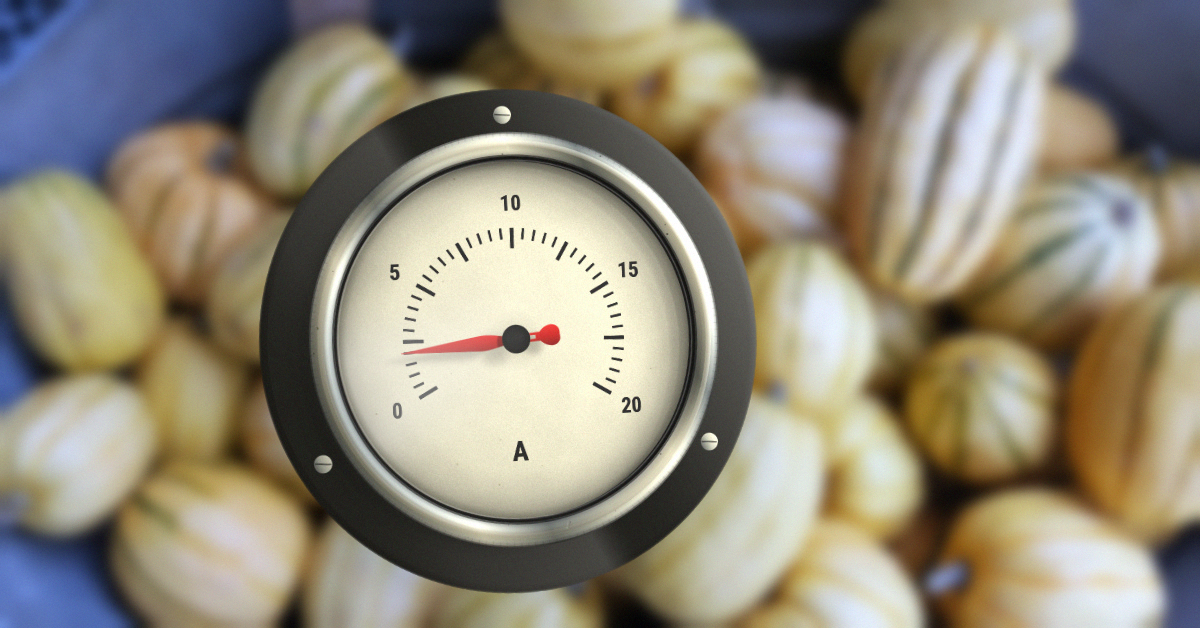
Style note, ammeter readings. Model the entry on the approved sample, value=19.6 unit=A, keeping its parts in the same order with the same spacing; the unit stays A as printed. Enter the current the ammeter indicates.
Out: value=2 unit=A
